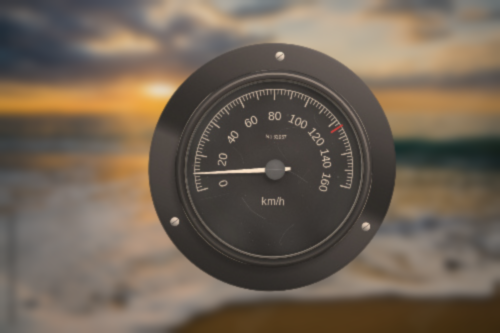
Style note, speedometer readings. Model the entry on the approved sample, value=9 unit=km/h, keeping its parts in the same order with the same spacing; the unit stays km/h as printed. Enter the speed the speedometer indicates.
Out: value=10 unit=km/h
